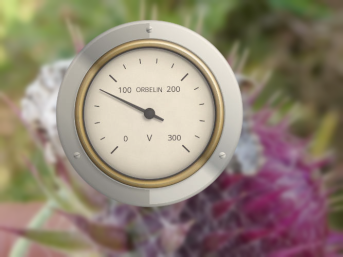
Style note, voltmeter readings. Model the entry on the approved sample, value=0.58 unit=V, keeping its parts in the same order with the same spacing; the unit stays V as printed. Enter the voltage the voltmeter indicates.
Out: value=80 unit=V
